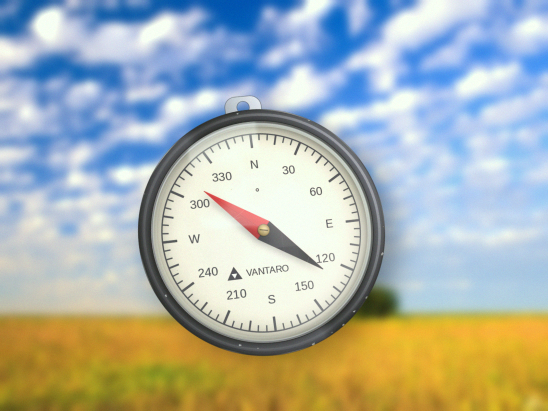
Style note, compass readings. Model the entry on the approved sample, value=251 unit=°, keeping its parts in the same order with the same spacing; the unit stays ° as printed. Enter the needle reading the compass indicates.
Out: value=310 unit=°
